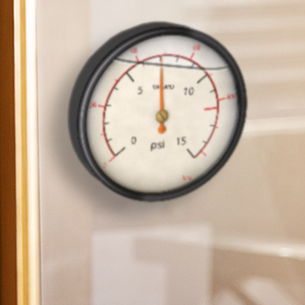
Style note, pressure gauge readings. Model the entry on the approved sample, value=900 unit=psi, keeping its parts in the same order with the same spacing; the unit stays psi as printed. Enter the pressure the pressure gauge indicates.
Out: value=7 unit=psi
